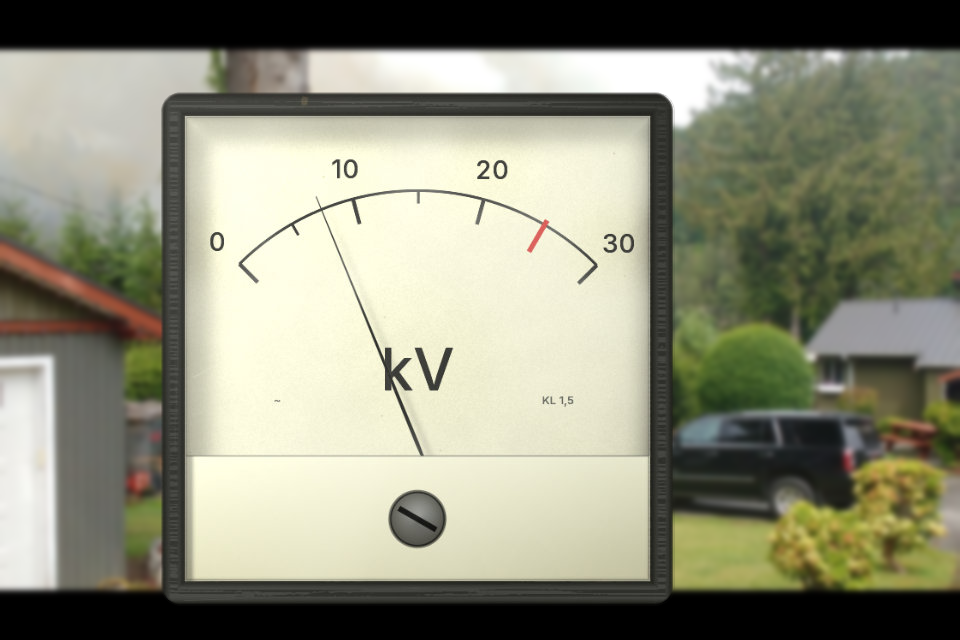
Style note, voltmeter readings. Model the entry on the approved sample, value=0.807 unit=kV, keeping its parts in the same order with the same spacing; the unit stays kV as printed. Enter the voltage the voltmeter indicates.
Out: value=7.5 unit=kV
